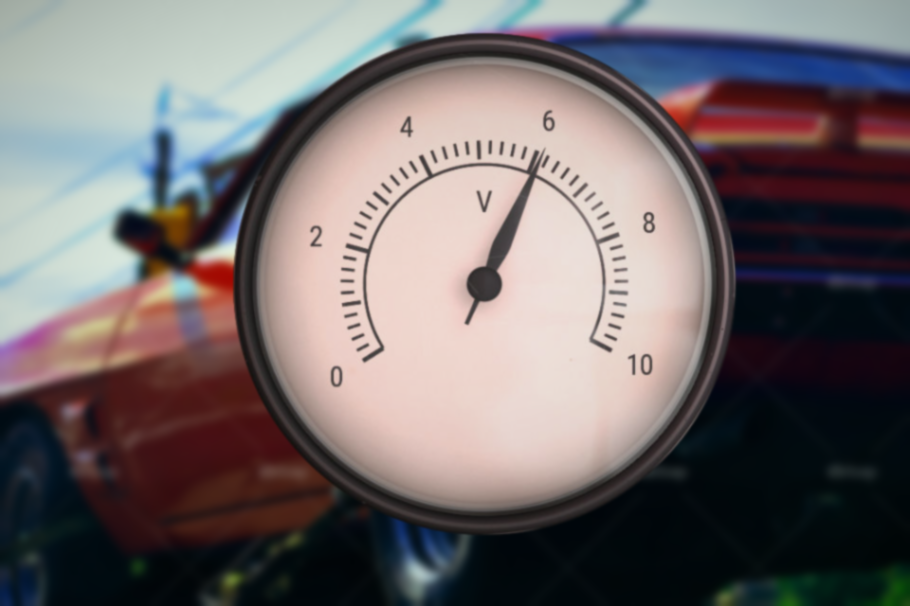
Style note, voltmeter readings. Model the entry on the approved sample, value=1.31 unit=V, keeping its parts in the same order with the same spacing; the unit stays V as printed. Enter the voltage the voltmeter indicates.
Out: value=6.1 unit=V
